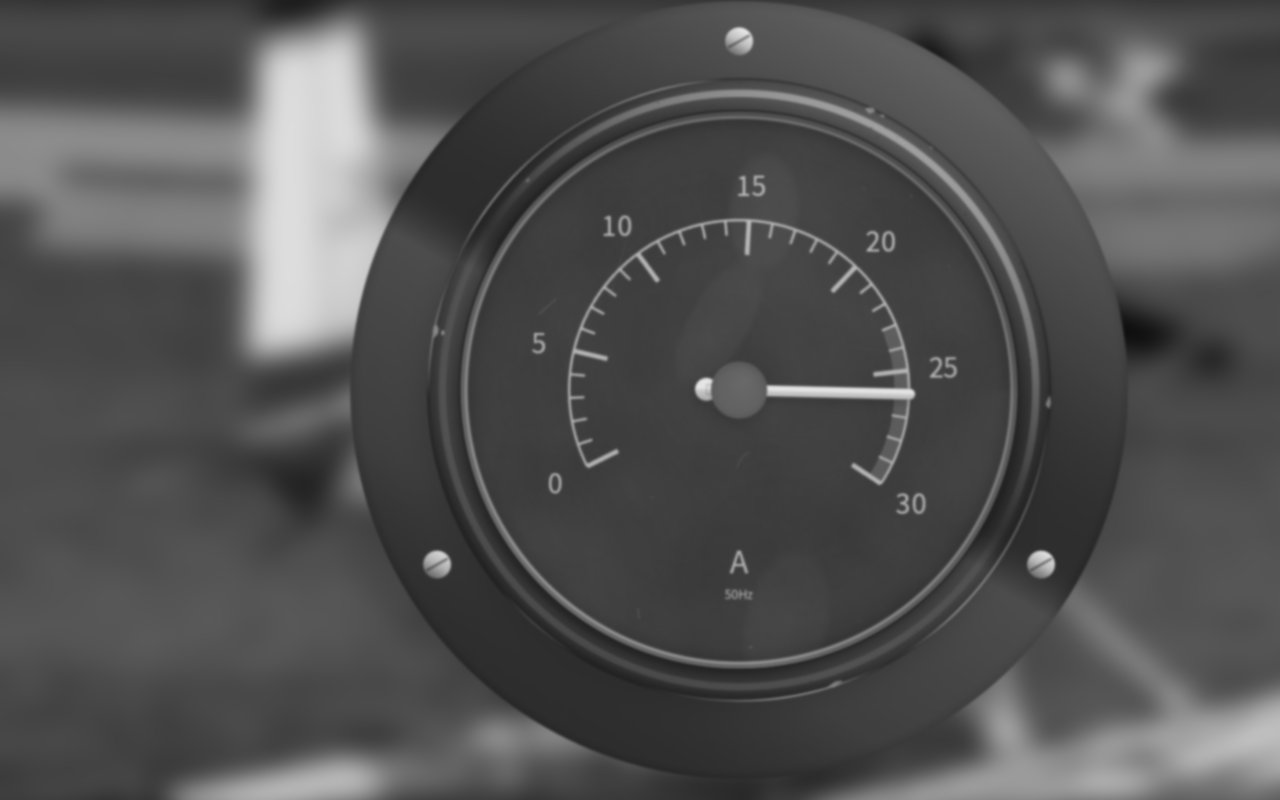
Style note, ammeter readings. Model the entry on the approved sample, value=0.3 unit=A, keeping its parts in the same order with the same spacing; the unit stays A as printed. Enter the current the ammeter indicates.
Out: value=26 unit=A
